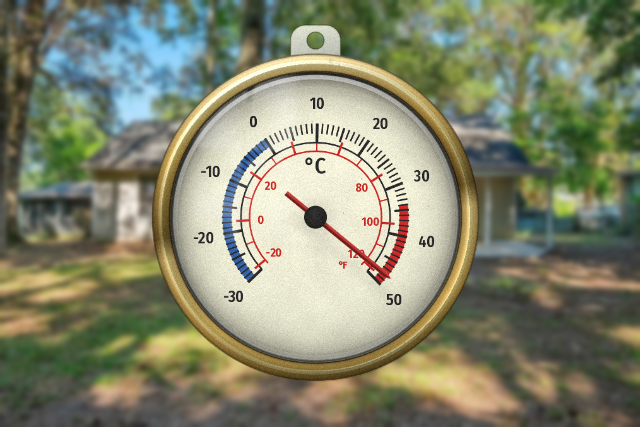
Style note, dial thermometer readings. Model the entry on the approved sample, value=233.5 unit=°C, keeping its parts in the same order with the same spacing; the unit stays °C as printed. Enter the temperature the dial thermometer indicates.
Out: value=48 unit=°C
